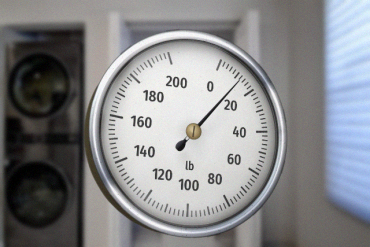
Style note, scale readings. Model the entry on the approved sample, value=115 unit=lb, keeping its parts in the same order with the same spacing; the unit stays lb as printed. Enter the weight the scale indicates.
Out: value=12 unit=lb
